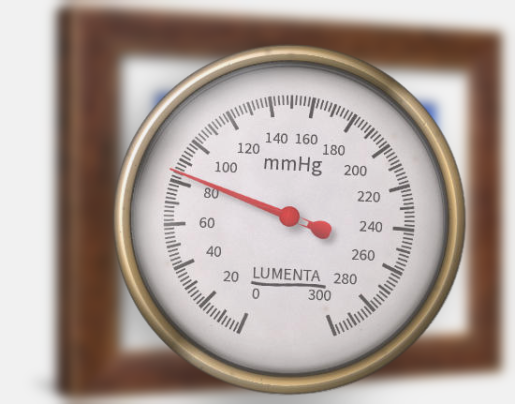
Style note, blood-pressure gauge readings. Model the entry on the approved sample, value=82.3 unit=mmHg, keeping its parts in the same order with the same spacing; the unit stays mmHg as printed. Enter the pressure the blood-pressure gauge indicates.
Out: value=84 unit=mmHg
